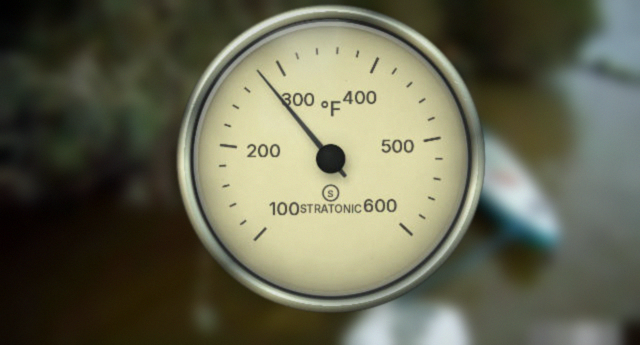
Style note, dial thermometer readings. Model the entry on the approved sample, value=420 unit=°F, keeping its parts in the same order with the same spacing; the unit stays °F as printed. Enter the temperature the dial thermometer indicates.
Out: value=280 unit=°F
